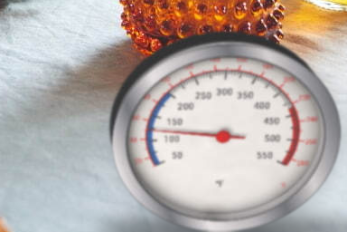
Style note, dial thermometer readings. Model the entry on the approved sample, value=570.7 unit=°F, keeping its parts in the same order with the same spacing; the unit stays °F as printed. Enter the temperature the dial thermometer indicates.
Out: value=125 unit=°F
